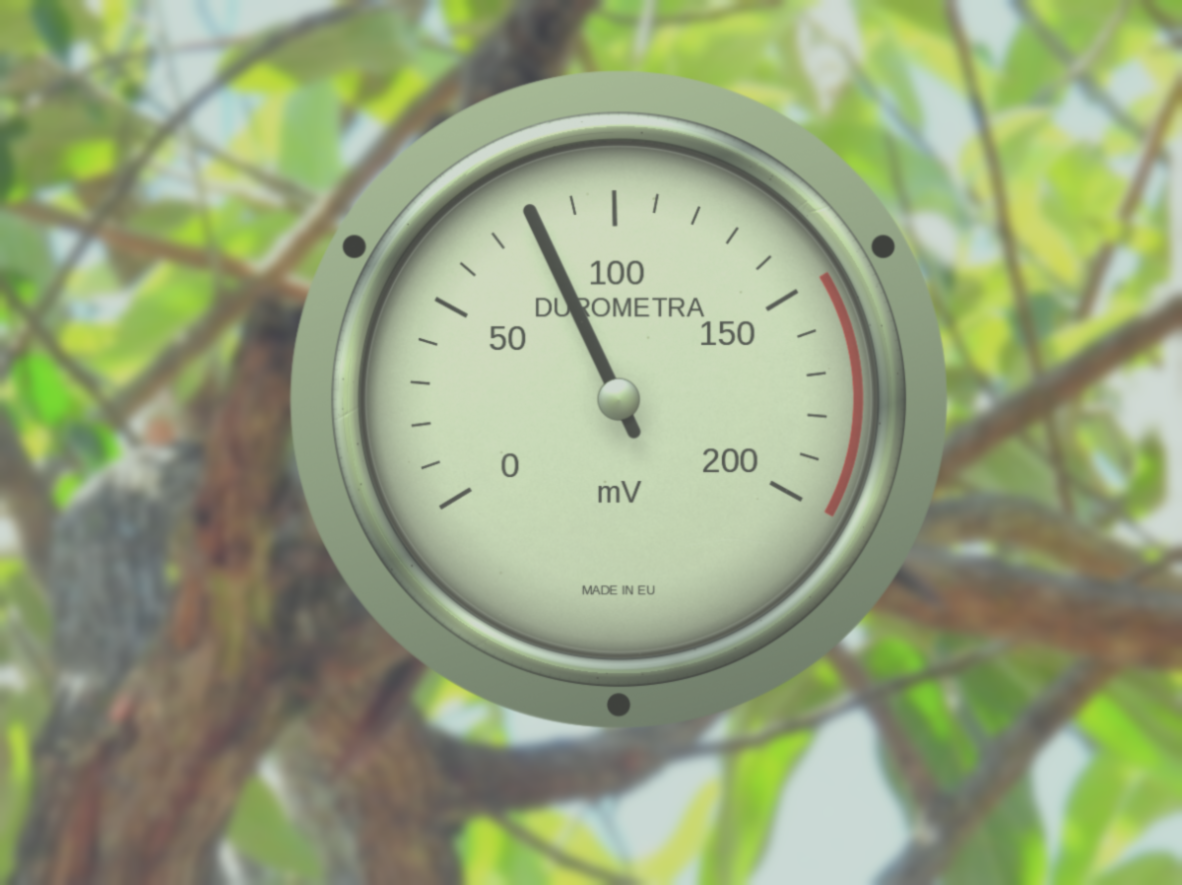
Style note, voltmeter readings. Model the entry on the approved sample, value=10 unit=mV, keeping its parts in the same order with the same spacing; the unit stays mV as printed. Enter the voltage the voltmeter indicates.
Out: value=80 unit=mV
